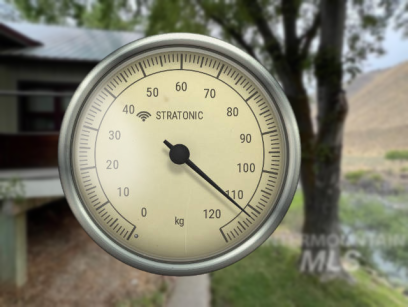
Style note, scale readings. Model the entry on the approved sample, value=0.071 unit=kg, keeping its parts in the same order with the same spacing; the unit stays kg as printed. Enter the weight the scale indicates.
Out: value=112 unit=kg
